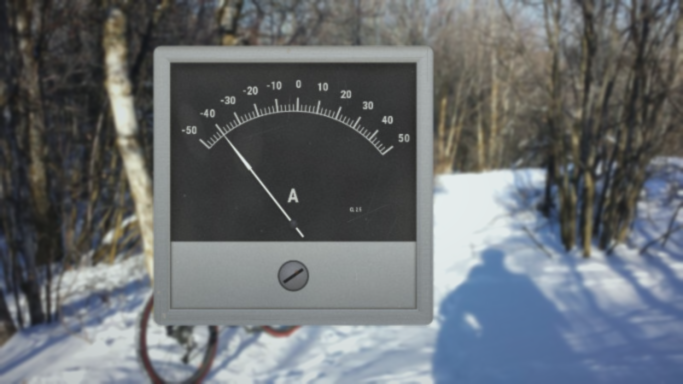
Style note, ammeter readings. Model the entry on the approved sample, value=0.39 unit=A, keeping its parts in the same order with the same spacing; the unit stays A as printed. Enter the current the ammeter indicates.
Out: value=-40 unit=A
